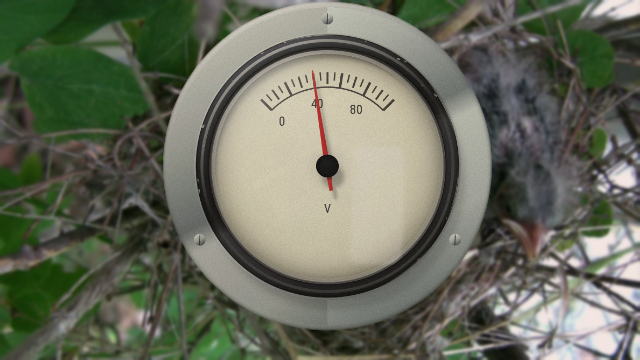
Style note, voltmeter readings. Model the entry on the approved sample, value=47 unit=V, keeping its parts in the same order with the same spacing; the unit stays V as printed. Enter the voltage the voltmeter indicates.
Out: value=40 unit=V
